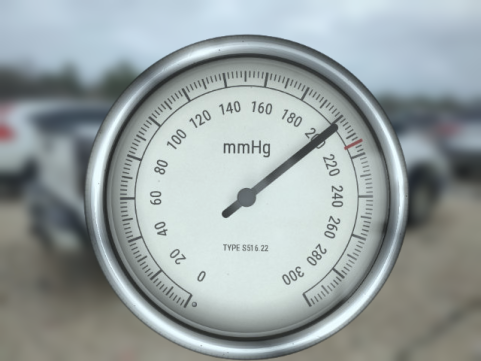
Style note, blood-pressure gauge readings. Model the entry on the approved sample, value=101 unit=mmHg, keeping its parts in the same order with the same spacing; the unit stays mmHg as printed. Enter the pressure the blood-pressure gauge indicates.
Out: value=202 unit=mmHg
